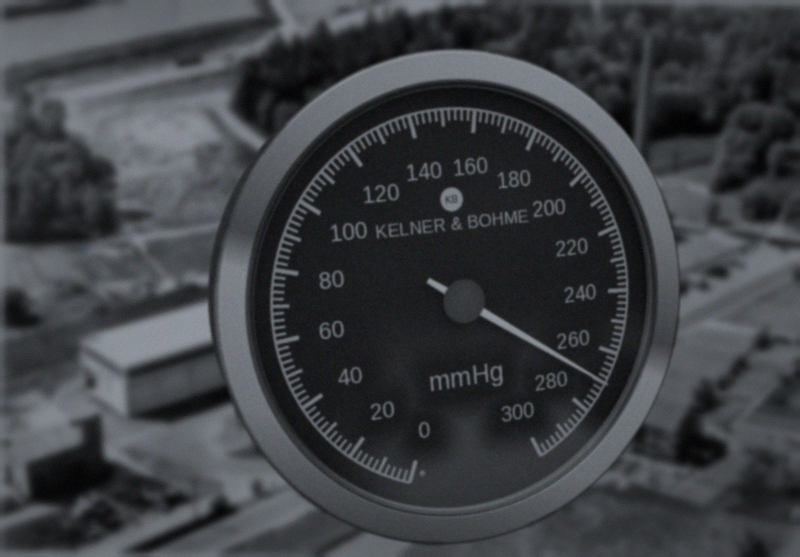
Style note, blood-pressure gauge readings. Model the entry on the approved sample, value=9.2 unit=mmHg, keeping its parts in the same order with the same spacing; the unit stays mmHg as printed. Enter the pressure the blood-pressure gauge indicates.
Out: value=270 unit=mmHg
